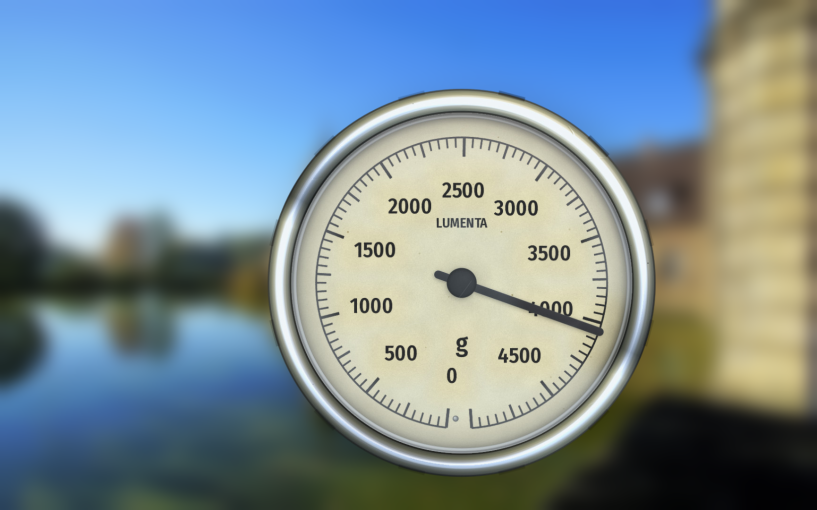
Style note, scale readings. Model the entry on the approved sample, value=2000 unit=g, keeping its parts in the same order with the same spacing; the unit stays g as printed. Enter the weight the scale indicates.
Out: value=4050 unit=g
